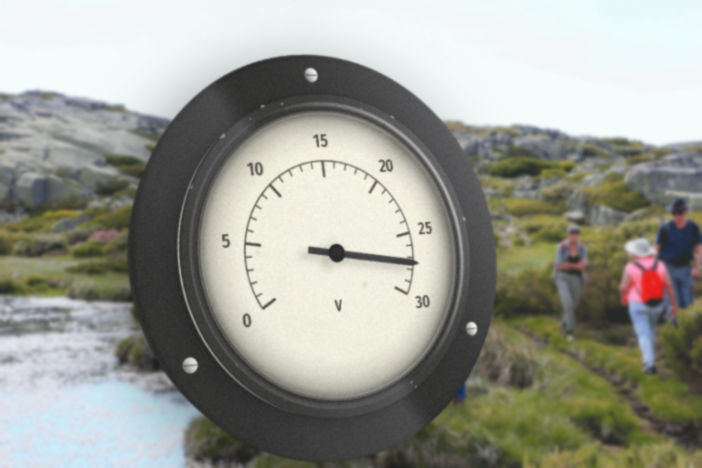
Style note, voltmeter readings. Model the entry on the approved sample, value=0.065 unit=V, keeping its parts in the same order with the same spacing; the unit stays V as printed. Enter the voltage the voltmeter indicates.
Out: value=27.5 unit=V
